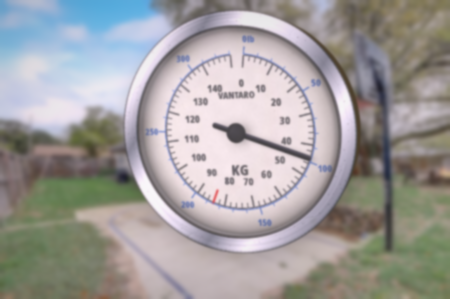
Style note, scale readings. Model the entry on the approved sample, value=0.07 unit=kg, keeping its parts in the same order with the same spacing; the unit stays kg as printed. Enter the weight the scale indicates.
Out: value=44 unit=kg
